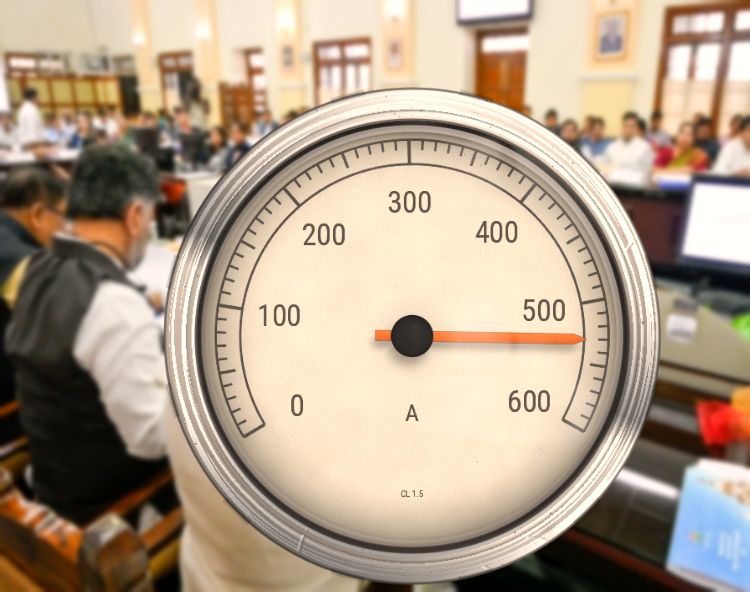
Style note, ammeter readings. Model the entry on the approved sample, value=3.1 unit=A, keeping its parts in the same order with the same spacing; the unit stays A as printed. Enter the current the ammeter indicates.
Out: value=530 unit=A
